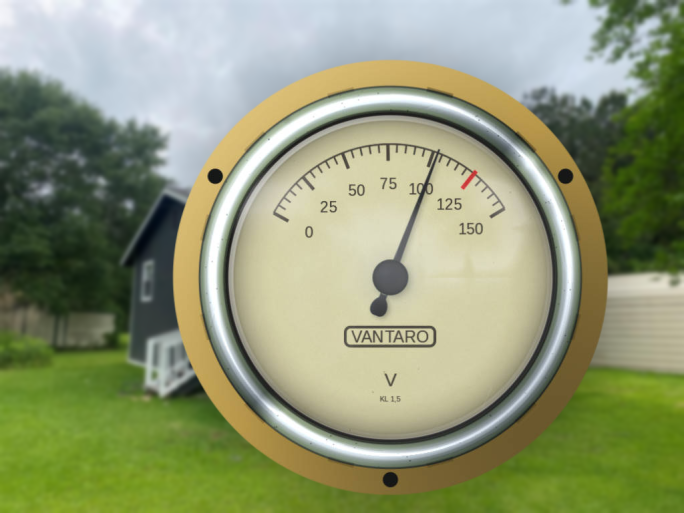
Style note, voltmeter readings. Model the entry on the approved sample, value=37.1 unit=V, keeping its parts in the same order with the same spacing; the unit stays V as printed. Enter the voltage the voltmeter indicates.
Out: value=102.5 unit=V
